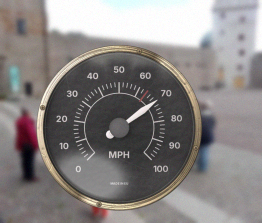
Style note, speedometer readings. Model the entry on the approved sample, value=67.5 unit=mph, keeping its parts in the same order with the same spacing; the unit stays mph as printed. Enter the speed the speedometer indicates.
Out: value=70 unit=mph
